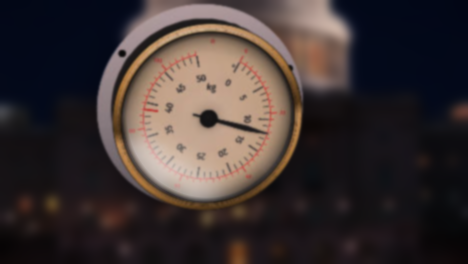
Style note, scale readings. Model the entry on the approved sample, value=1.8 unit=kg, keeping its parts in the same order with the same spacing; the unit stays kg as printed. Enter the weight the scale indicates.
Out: value=12 unit=kg
